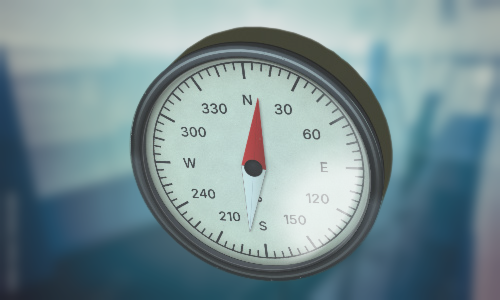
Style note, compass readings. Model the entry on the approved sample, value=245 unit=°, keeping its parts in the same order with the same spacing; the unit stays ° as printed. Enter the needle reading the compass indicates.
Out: value=10 unit=°
